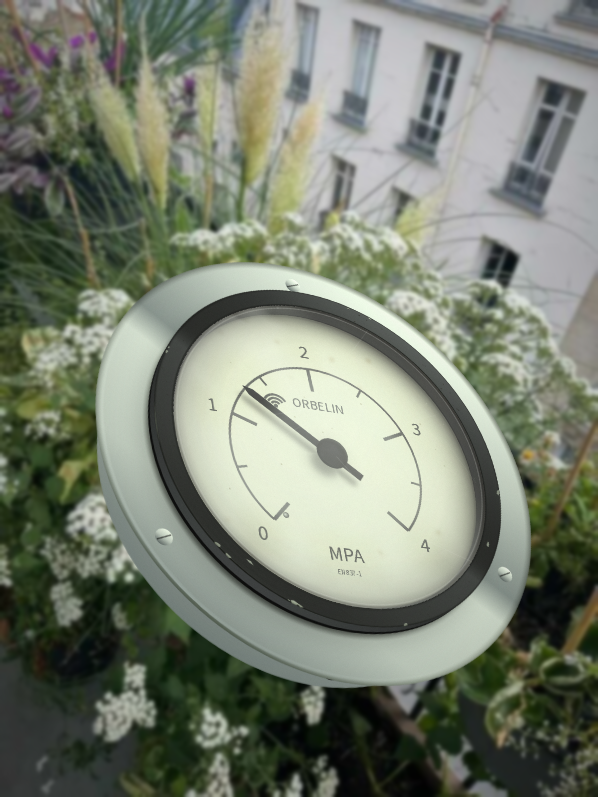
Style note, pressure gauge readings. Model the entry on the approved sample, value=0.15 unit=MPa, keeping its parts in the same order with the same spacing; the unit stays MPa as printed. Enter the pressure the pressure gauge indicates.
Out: value=1.25 unit=MPa
